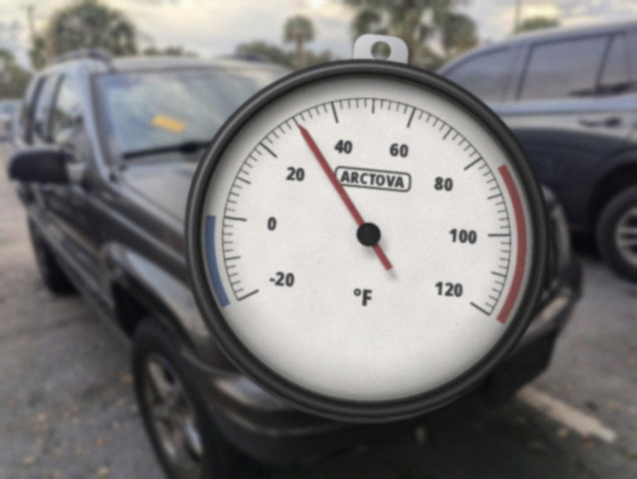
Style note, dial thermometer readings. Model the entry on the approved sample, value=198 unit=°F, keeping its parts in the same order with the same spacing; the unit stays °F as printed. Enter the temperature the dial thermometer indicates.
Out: value=30 unit=°F
